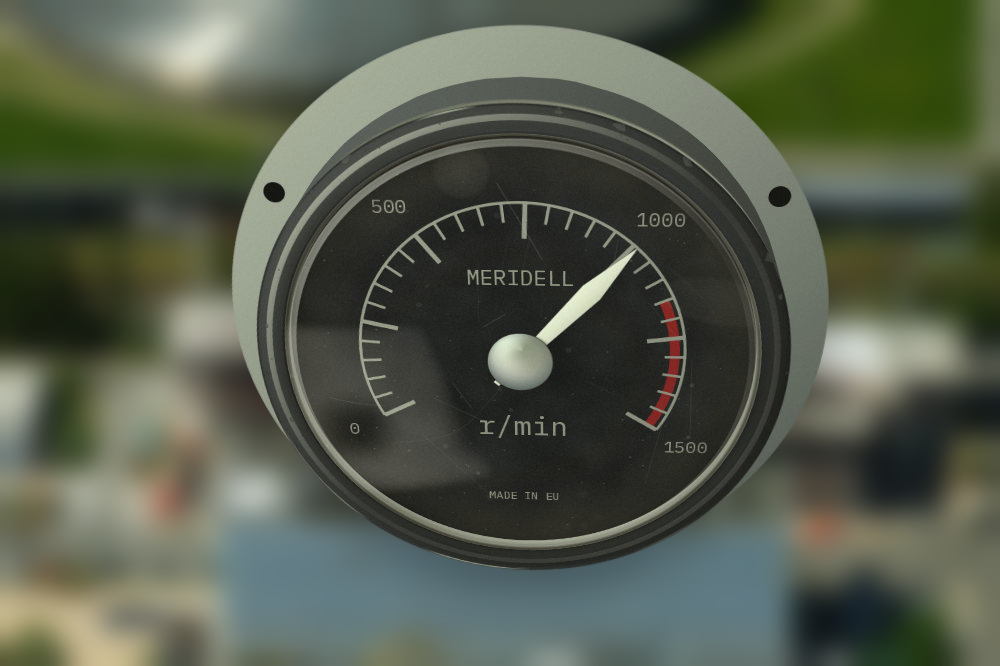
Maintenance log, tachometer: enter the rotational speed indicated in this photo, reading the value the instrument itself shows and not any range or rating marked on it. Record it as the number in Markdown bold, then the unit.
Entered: **1000** rpm
